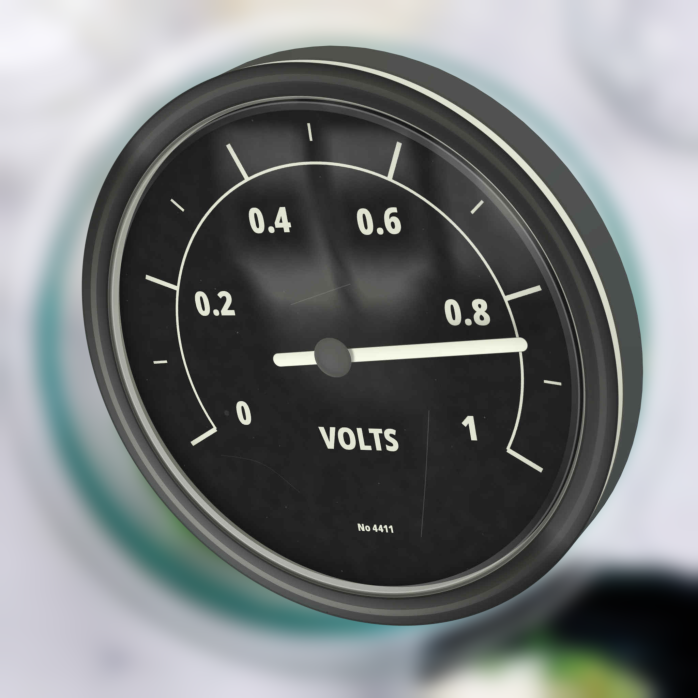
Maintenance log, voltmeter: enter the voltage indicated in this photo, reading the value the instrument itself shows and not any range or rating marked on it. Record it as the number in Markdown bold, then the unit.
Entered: **0.85** V
